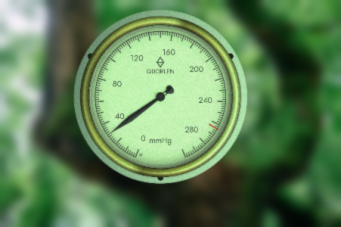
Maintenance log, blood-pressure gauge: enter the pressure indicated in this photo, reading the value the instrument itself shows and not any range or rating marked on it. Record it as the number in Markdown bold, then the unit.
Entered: **30** mmHg
